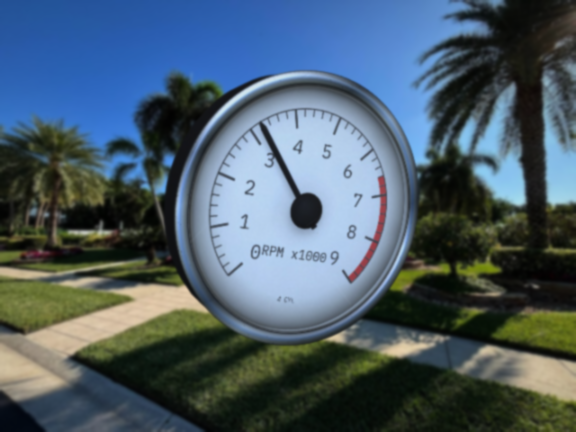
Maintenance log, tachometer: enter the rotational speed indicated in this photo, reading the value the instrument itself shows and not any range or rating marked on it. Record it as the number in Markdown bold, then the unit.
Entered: **3200** rpm
